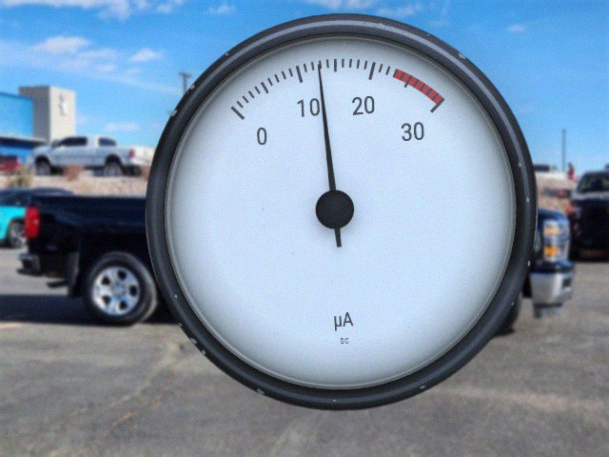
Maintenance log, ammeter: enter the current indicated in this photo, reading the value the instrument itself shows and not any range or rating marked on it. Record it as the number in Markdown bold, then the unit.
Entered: **13** µA
